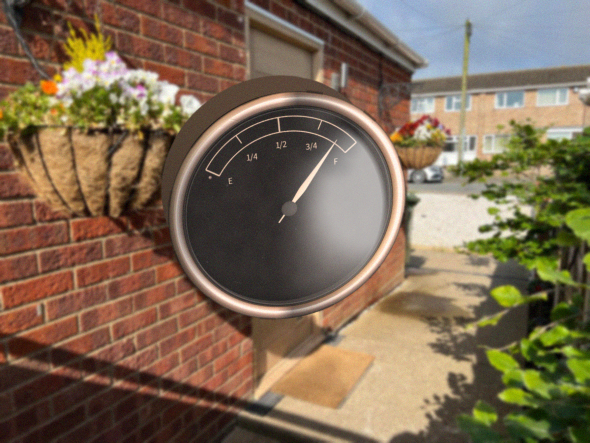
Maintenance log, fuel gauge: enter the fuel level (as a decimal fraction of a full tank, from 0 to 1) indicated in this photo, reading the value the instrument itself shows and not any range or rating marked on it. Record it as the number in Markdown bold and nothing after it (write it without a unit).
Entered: **0.875**
